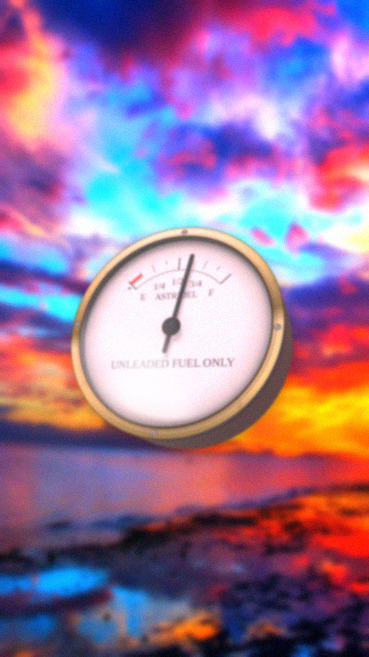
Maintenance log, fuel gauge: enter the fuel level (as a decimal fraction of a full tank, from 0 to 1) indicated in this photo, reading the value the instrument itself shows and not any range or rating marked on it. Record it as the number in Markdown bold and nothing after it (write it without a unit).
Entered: **0.625**
